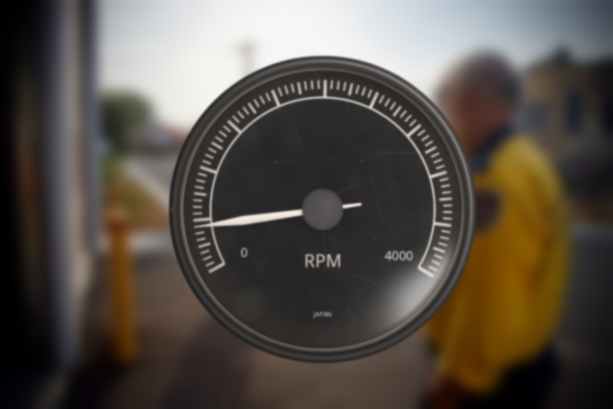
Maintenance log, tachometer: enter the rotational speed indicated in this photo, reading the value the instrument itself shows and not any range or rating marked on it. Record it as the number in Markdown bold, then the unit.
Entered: **350** rpm
